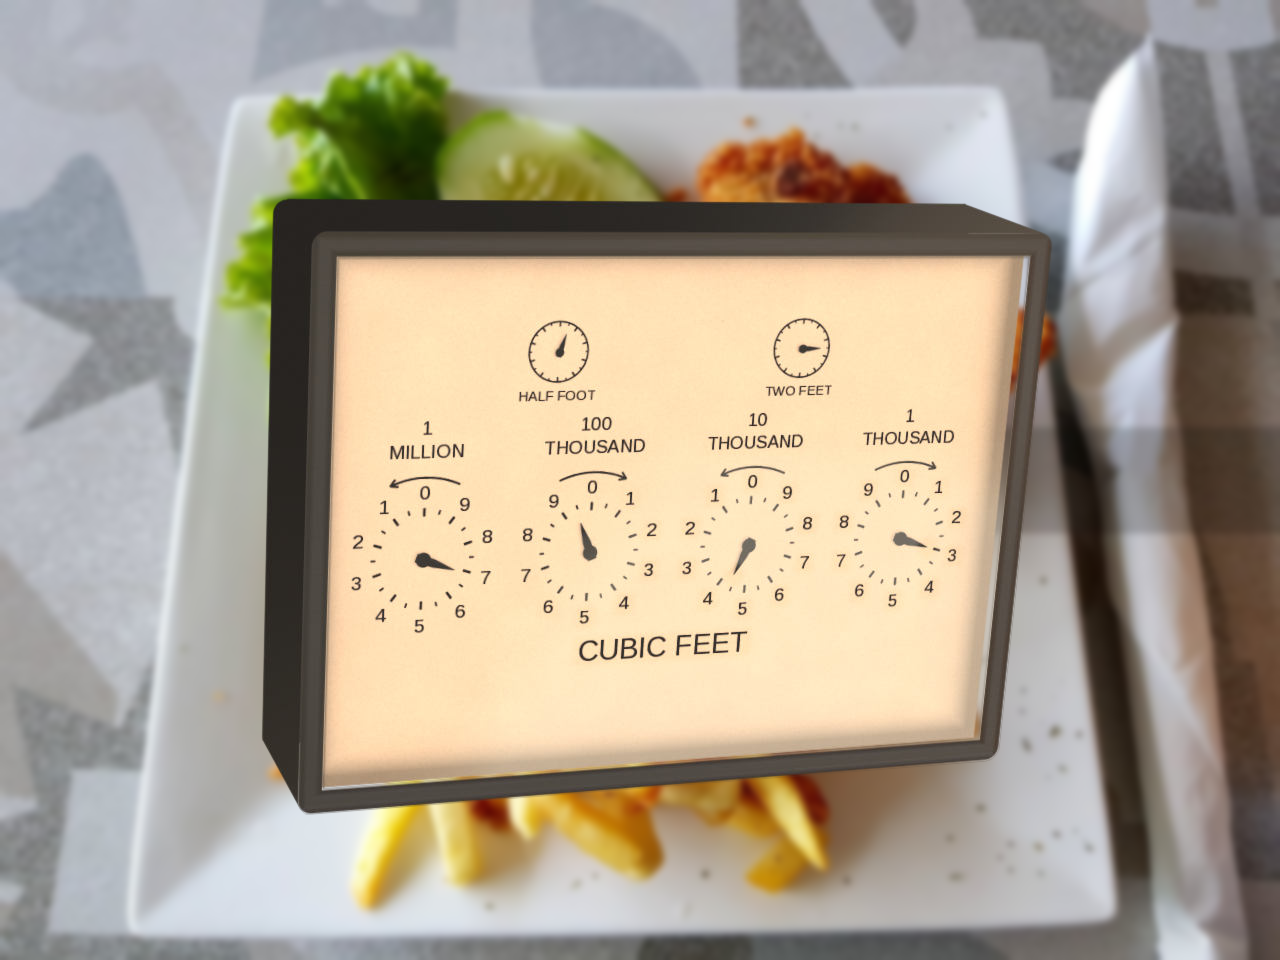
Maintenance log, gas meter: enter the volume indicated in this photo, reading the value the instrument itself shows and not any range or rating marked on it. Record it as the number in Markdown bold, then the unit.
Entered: **694300** ft³
